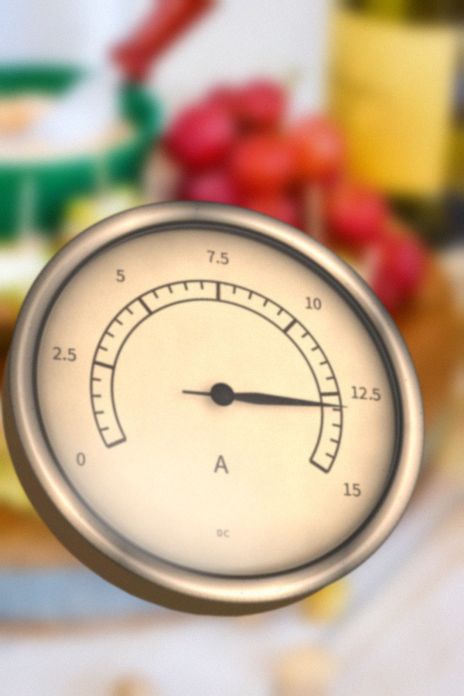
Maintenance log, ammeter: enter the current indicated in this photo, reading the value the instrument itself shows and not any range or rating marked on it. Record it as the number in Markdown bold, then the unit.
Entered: **13** A
